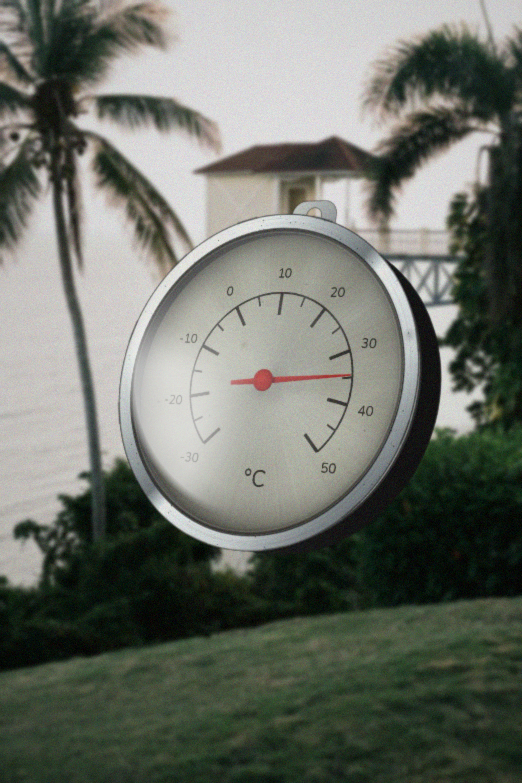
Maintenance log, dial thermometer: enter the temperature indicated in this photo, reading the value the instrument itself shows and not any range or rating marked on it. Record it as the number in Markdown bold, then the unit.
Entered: **35** °C
